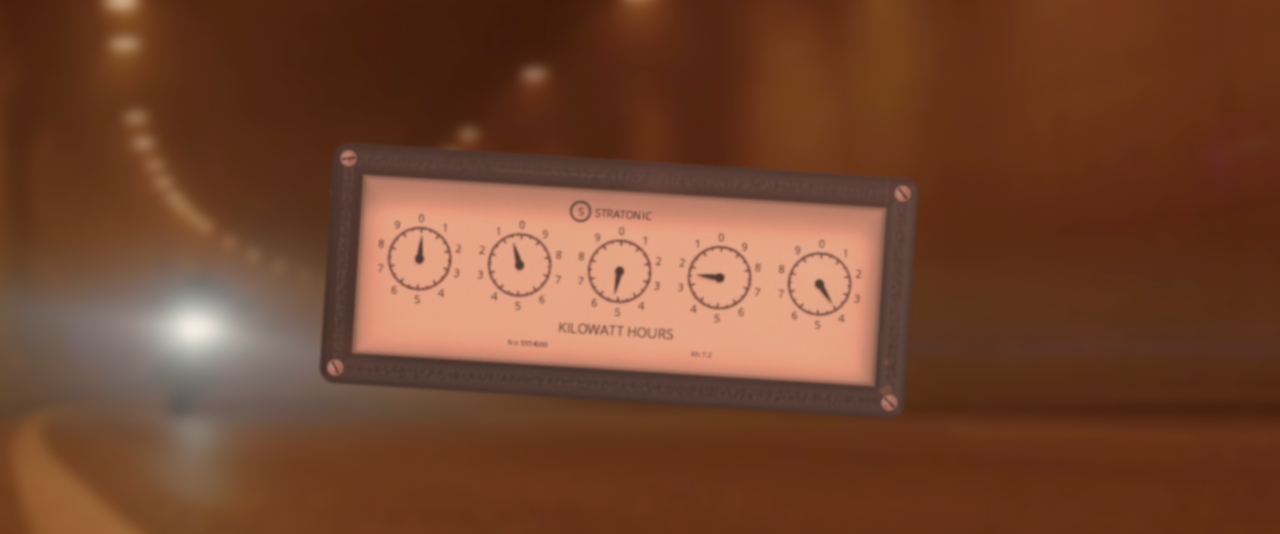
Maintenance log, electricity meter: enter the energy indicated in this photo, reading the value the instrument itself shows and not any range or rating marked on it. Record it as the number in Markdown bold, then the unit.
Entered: **524** kWh
